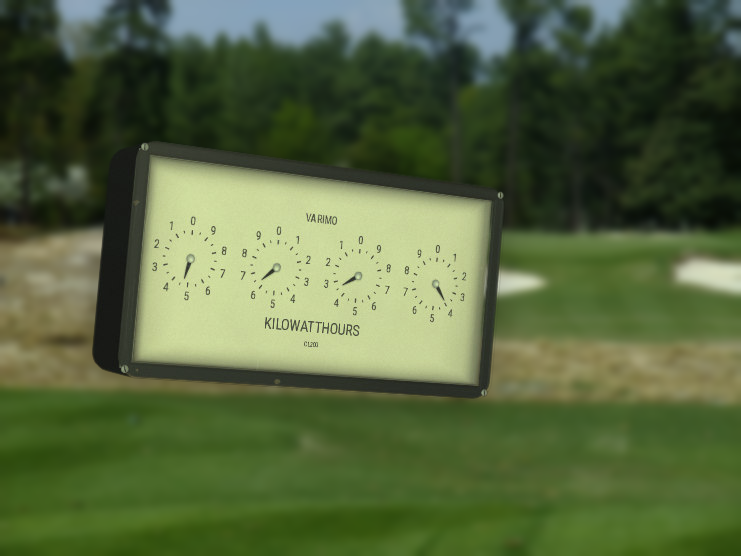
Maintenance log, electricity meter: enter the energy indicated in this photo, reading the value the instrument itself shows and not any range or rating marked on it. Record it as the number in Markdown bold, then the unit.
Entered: **4634** kWh
